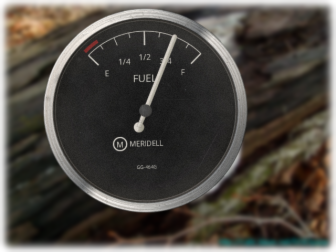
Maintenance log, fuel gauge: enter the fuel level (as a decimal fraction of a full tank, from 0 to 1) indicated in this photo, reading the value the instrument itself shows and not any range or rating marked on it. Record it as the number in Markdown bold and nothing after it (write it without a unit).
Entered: **0.75**
